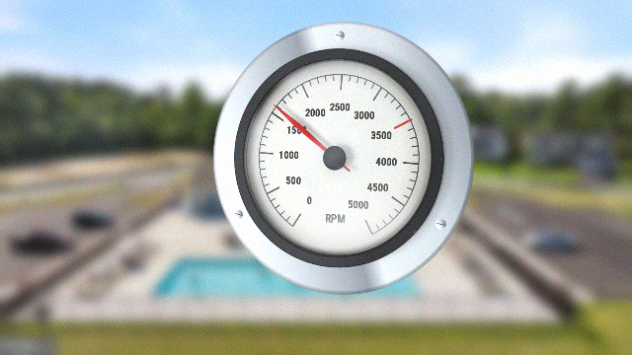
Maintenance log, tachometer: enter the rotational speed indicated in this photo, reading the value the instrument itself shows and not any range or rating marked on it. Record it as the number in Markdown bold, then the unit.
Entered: **1600** rpm
